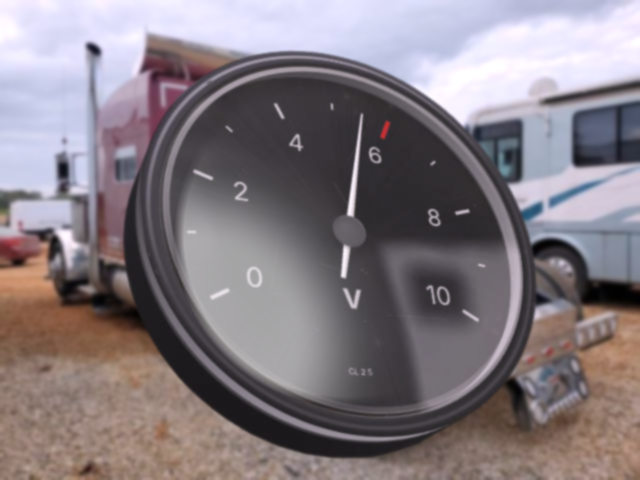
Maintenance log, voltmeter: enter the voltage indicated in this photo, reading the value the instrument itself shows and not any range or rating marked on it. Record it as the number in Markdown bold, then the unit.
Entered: **5.5** V
